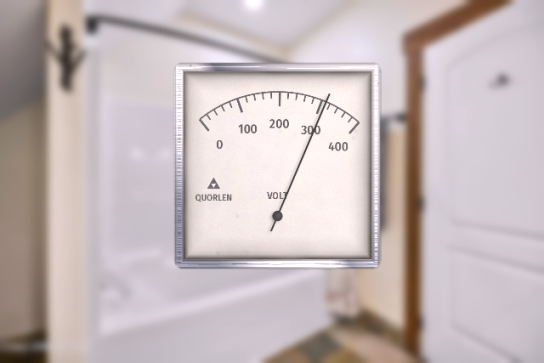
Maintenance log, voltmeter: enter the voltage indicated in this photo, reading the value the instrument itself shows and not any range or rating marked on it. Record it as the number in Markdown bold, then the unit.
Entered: **310** V
